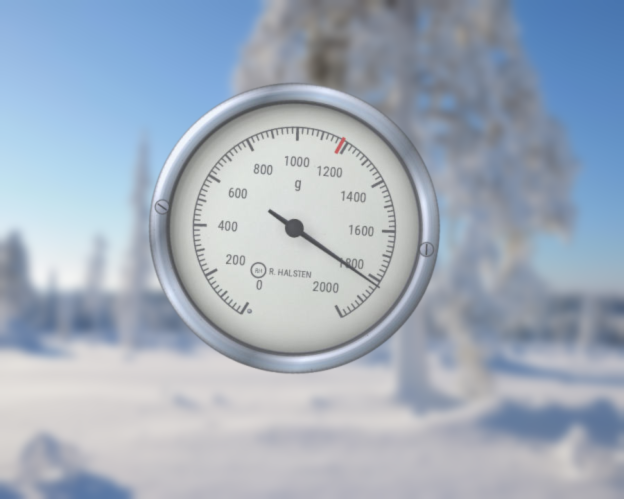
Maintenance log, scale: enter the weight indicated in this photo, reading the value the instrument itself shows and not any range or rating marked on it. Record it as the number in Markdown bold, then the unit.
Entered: **1820** g
